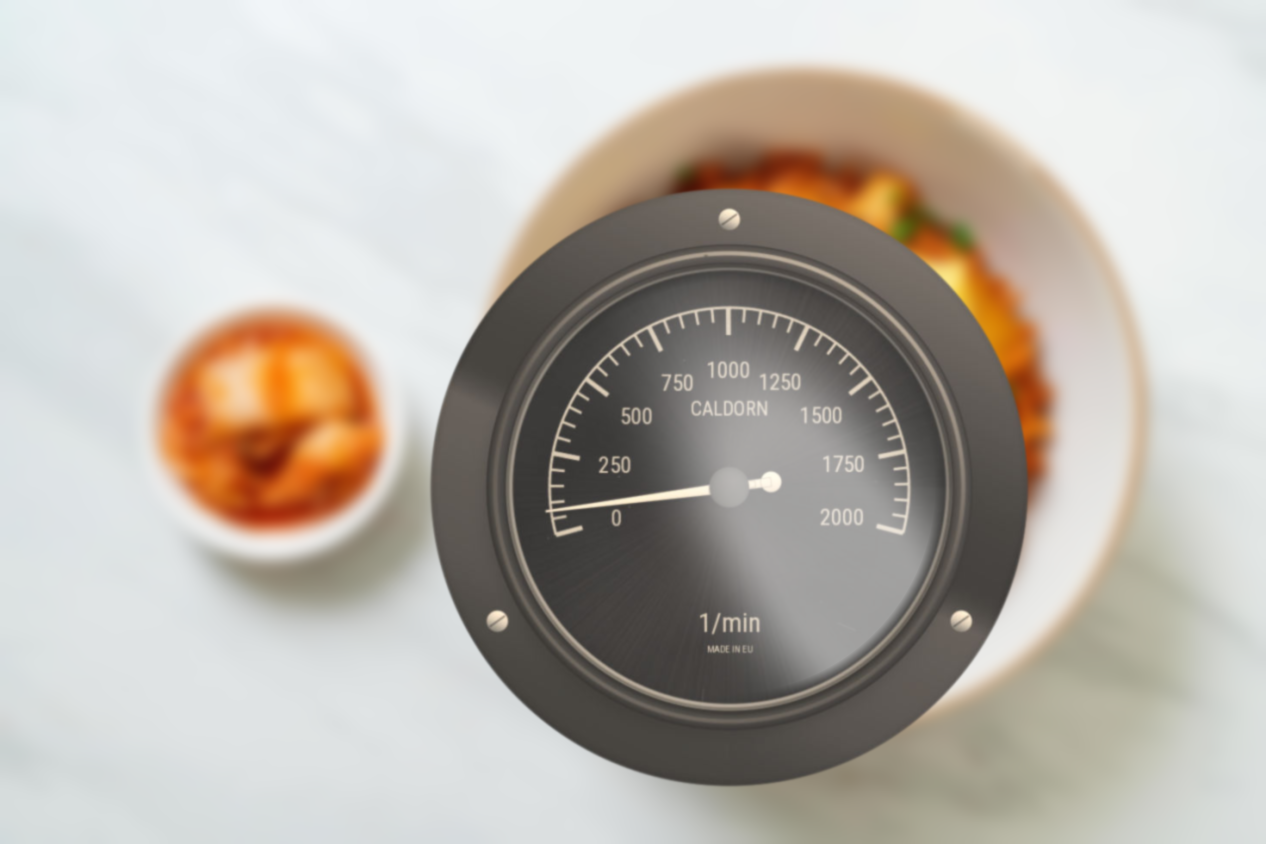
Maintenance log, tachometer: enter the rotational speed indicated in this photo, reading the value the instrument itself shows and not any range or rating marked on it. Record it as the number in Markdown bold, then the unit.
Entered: **75** rpm
